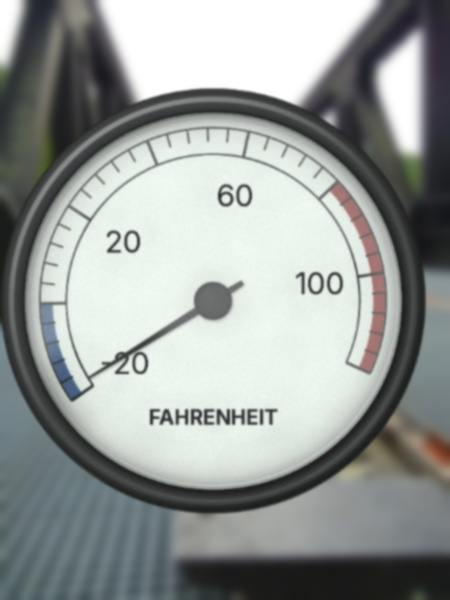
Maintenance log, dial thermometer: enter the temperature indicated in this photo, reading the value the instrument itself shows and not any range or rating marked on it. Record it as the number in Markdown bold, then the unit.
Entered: **-18** °F
